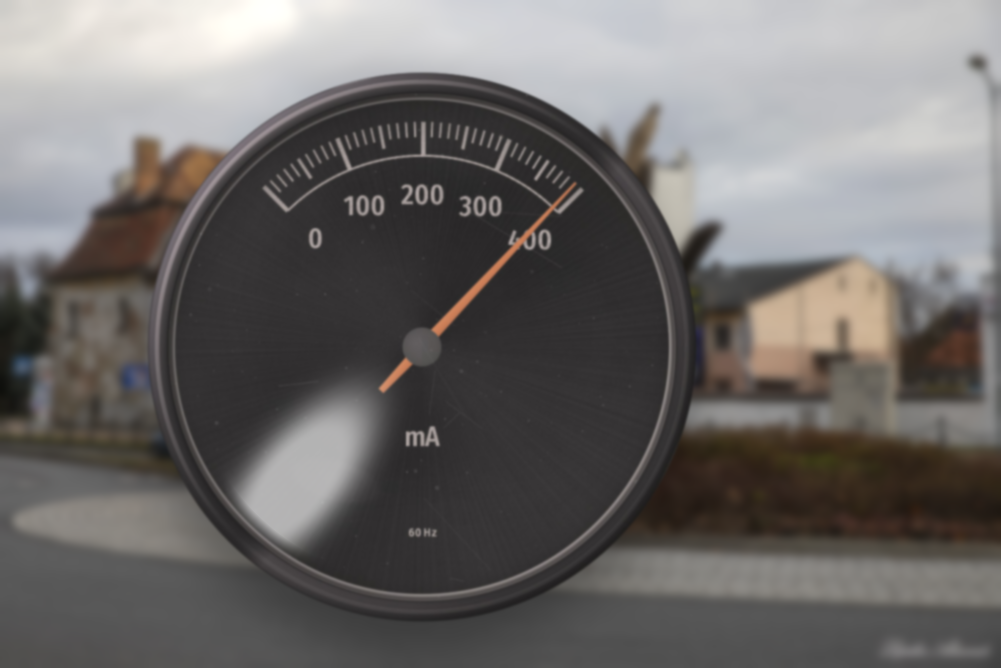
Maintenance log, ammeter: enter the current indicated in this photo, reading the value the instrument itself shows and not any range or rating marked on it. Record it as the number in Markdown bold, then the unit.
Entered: **390** mA
